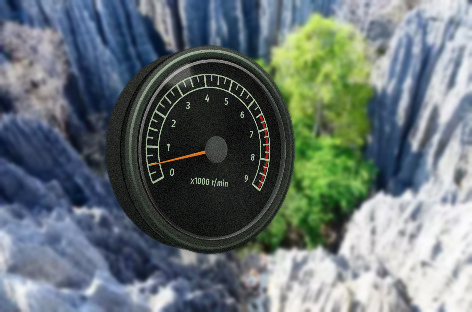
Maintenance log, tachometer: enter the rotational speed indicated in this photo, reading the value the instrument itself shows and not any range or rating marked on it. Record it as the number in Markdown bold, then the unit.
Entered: **500** rpm
